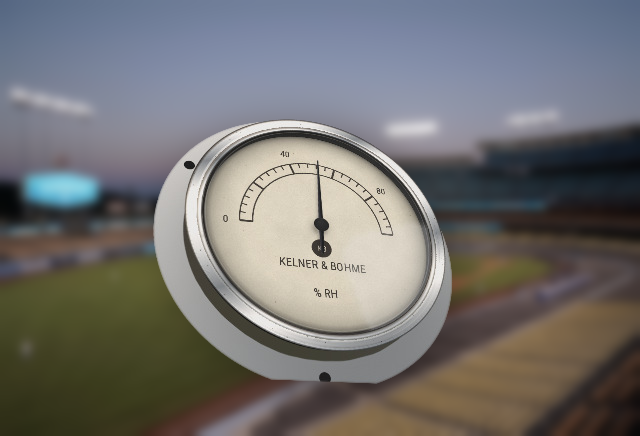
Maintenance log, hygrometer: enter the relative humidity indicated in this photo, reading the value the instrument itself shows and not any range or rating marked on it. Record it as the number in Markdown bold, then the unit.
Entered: **52** %
